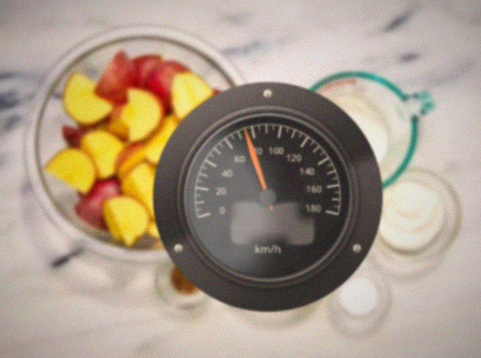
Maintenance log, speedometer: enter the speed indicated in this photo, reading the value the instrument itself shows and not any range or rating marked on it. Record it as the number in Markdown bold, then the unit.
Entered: **75** km/h
